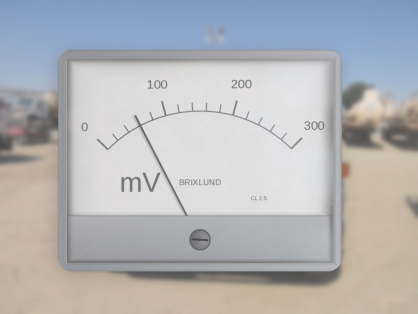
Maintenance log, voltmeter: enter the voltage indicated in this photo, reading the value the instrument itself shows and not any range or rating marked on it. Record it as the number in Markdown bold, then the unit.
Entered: **60** mV
